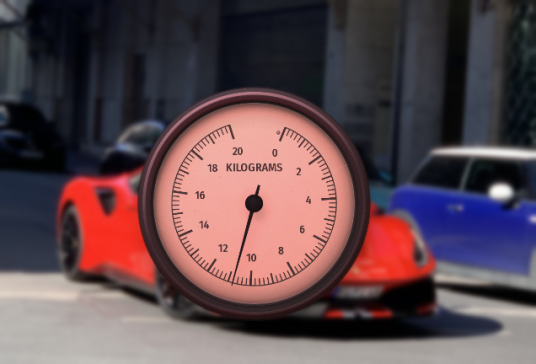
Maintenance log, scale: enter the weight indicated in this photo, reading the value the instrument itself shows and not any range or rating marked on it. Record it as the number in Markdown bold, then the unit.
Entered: **10.8** kg
